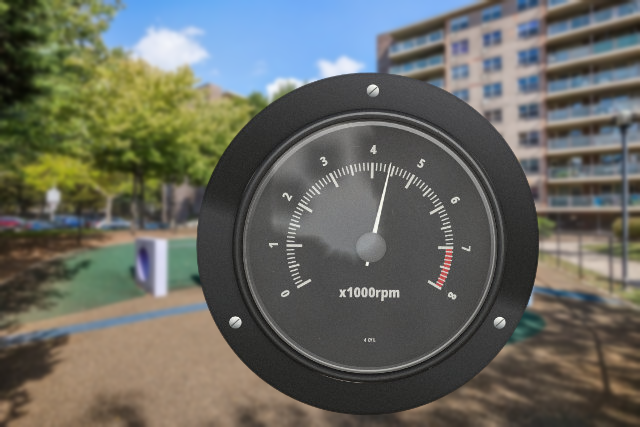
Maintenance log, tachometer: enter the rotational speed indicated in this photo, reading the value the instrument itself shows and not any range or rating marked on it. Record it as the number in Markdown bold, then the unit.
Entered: **4400** rpm
